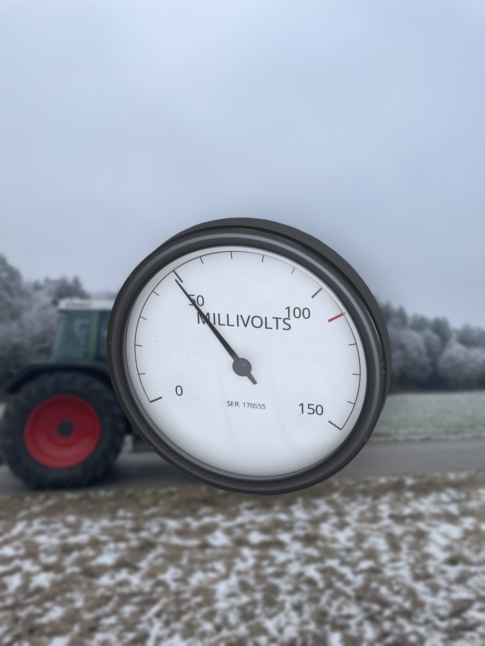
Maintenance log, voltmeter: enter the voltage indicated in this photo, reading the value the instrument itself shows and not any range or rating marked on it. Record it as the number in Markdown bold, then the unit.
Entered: **50** mV
